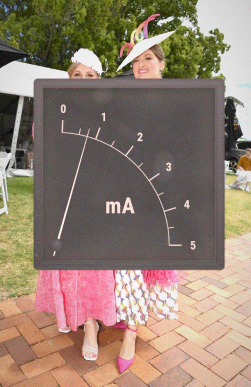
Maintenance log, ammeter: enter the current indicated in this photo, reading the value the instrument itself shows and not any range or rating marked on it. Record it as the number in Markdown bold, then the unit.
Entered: **0.75** mA
